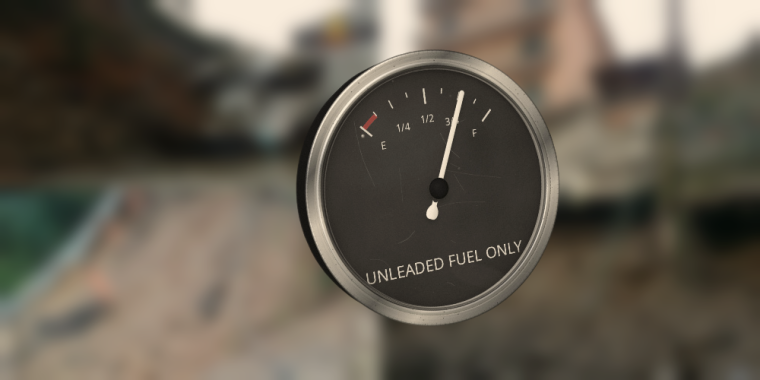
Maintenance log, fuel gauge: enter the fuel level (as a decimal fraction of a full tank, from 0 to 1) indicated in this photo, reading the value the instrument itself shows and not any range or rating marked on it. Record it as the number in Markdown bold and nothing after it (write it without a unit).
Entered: **0.75**
